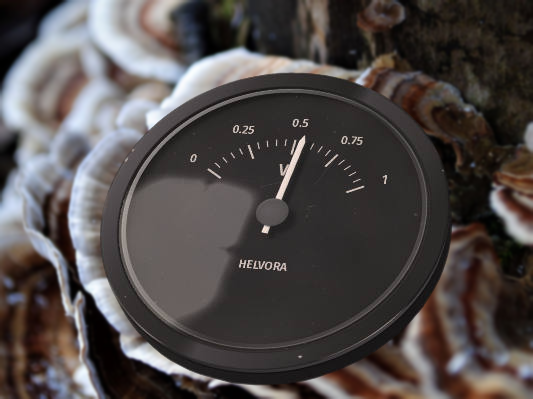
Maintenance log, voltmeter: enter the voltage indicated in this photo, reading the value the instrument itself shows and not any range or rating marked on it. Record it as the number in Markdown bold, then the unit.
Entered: **0.55** V
